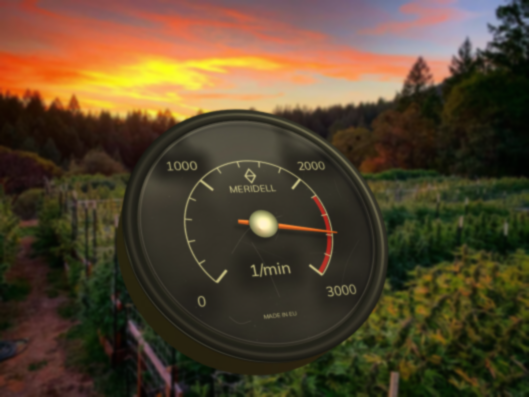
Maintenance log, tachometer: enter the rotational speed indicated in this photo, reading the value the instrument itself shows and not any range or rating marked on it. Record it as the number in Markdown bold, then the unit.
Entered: **2600** rpm
